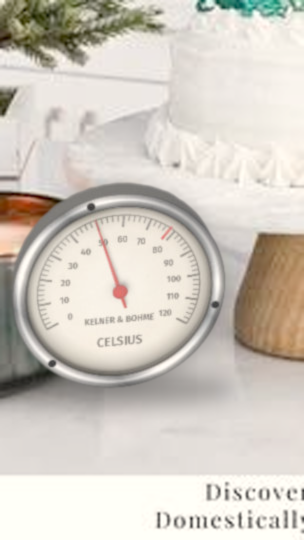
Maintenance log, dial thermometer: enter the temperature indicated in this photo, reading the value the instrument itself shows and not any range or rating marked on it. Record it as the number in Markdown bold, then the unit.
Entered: **50** °C
